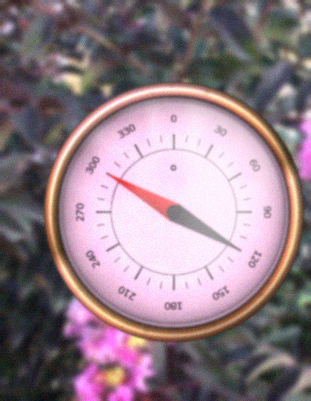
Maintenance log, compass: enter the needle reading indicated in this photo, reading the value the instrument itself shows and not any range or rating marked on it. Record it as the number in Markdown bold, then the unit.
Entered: **300** °
